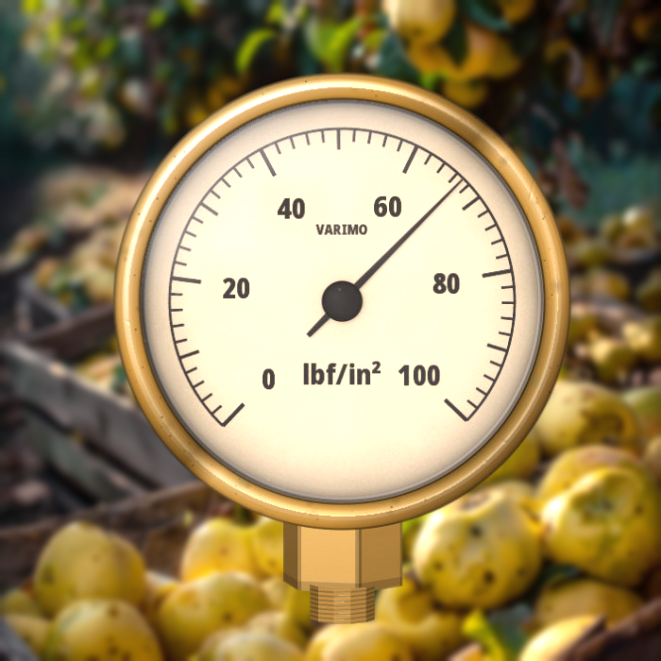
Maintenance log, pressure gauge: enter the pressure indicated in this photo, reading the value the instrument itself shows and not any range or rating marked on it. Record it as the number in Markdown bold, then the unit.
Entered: **67** psi
